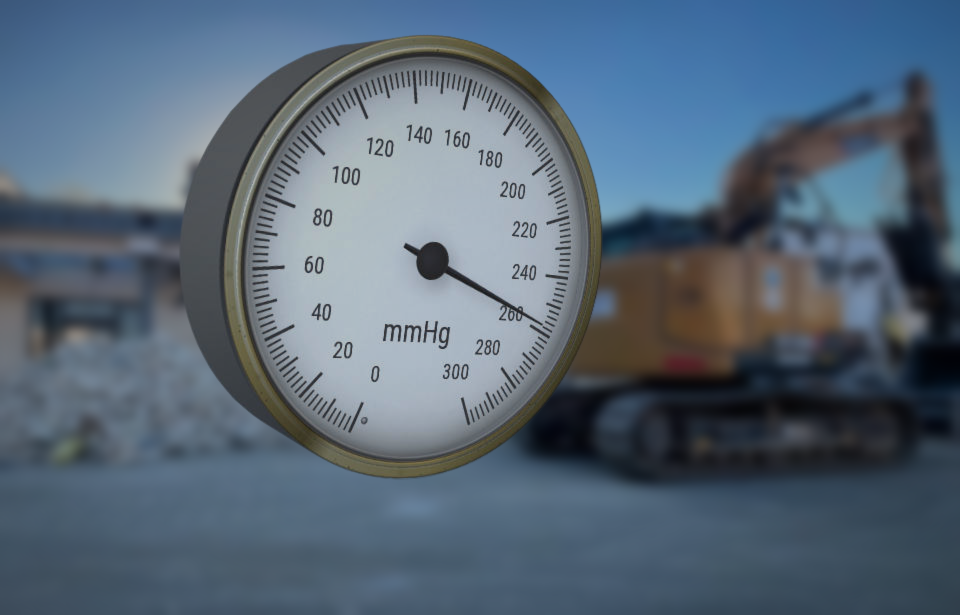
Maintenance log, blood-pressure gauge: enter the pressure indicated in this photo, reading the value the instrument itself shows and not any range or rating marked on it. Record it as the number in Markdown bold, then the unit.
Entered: **258** mmHg
